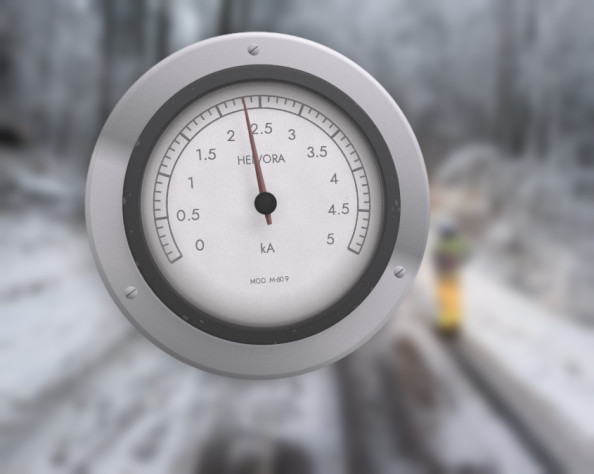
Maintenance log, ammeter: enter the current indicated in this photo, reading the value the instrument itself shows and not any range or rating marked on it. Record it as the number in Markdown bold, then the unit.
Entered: **2.3** kA
